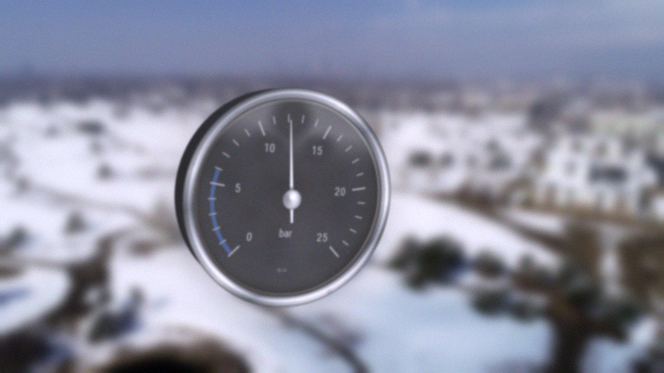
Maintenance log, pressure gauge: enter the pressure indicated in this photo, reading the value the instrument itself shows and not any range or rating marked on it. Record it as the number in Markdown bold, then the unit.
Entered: **12** bar
